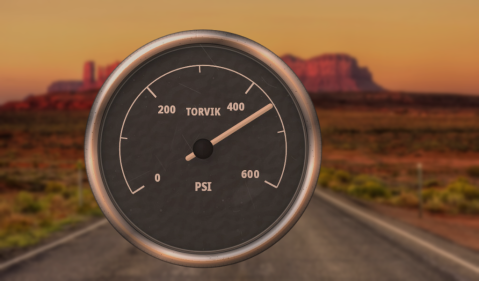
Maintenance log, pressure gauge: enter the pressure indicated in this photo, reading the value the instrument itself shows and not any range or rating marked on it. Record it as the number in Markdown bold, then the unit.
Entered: **450** psi
